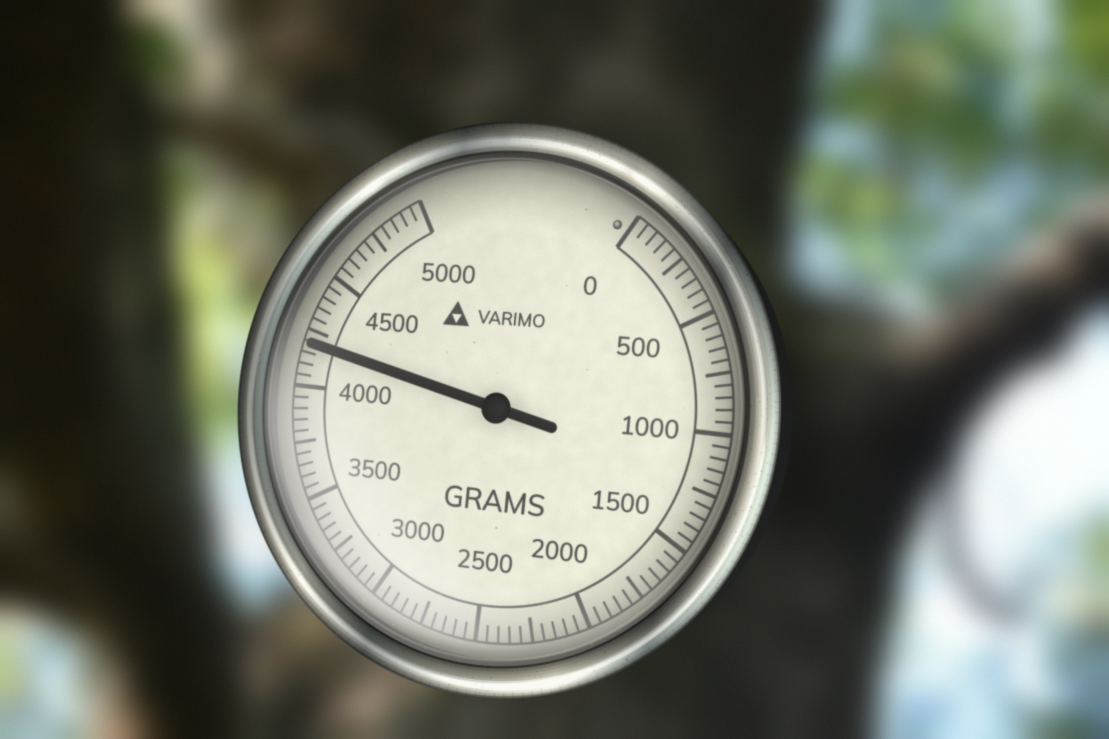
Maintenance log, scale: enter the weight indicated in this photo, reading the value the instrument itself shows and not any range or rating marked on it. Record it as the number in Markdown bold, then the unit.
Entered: **4200** g
